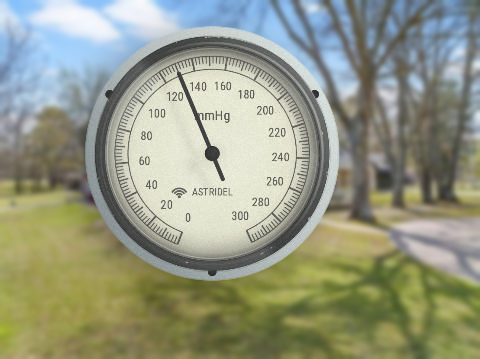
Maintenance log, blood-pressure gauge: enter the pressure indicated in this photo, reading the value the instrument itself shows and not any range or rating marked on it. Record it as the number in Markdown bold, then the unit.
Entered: **130** mmHg
